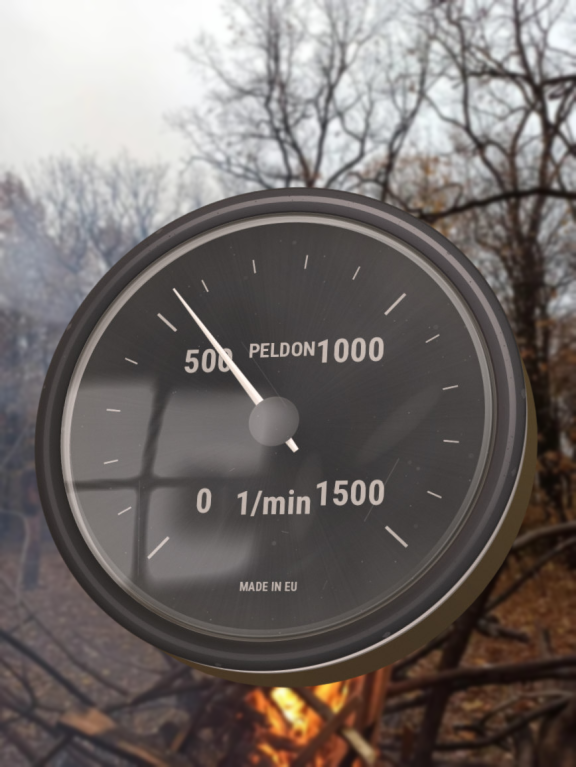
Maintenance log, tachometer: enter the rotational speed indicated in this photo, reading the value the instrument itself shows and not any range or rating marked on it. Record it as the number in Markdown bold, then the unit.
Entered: **550** rpm
